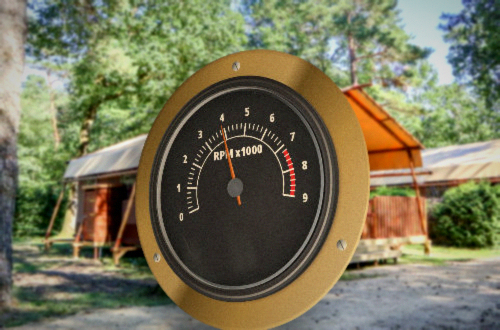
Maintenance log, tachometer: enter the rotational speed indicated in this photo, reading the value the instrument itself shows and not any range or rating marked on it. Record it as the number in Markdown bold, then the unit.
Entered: **4000** rpm
